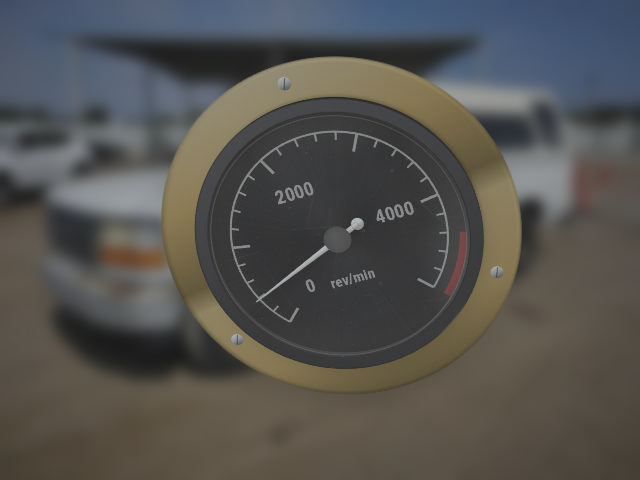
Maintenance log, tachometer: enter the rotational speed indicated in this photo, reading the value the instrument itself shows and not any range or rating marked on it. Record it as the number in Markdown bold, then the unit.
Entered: **400** rpm
